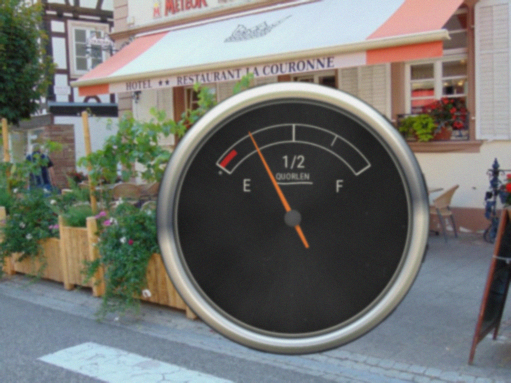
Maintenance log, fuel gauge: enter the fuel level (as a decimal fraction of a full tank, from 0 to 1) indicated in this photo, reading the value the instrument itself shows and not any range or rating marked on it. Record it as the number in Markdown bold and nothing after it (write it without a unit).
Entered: **0.25**
